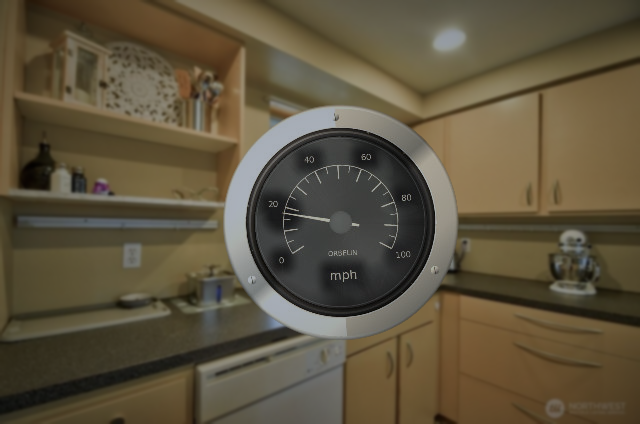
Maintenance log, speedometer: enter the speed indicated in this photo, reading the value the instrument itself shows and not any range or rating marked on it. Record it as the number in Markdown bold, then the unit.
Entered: **17.5** mph
